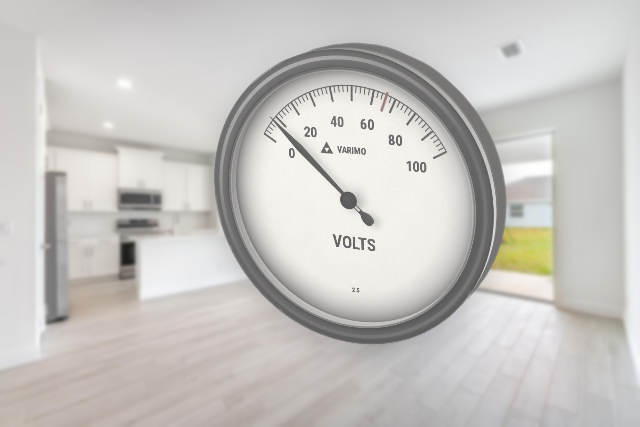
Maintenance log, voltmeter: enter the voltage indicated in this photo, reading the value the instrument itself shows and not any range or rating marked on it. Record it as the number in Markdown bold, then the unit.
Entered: **10** V
